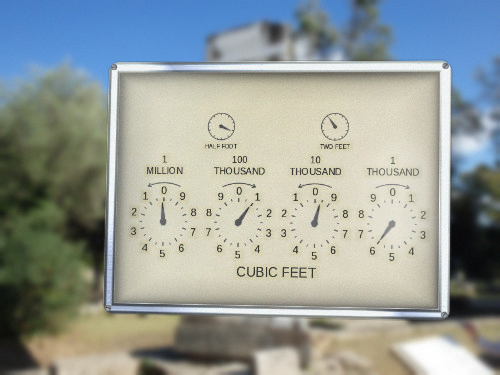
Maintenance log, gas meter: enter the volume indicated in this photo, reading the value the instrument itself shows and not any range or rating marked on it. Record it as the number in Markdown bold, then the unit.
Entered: **9600** ft³
